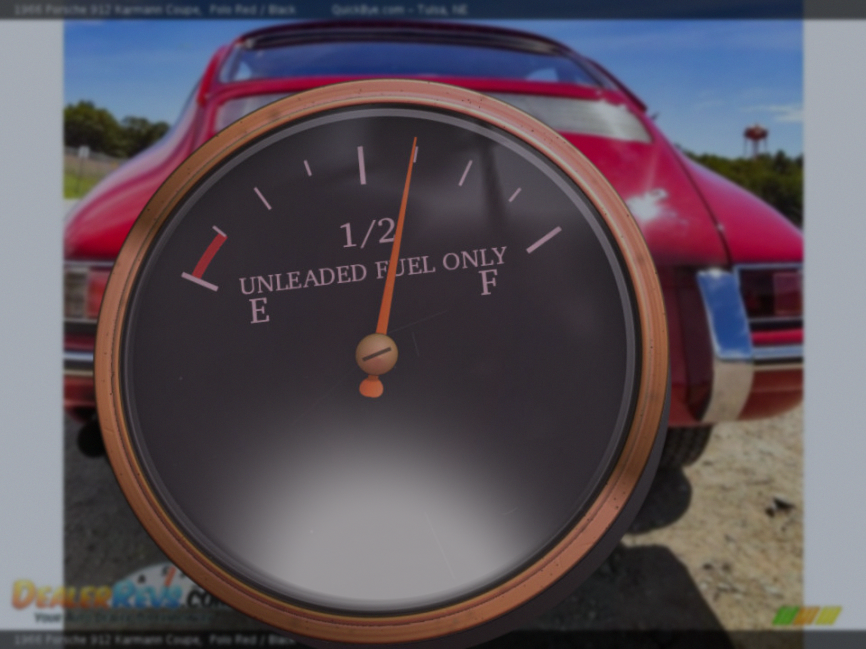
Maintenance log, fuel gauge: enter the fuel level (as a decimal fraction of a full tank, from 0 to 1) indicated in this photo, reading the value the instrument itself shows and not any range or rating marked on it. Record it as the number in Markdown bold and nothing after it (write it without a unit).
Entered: **0.625**
